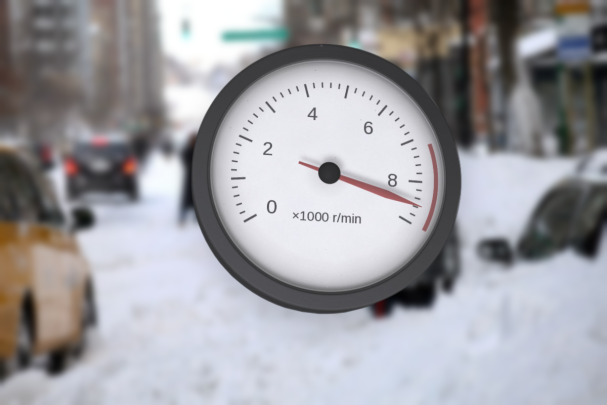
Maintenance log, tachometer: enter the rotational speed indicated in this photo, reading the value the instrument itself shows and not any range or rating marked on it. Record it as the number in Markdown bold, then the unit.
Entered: **8600** rpm
